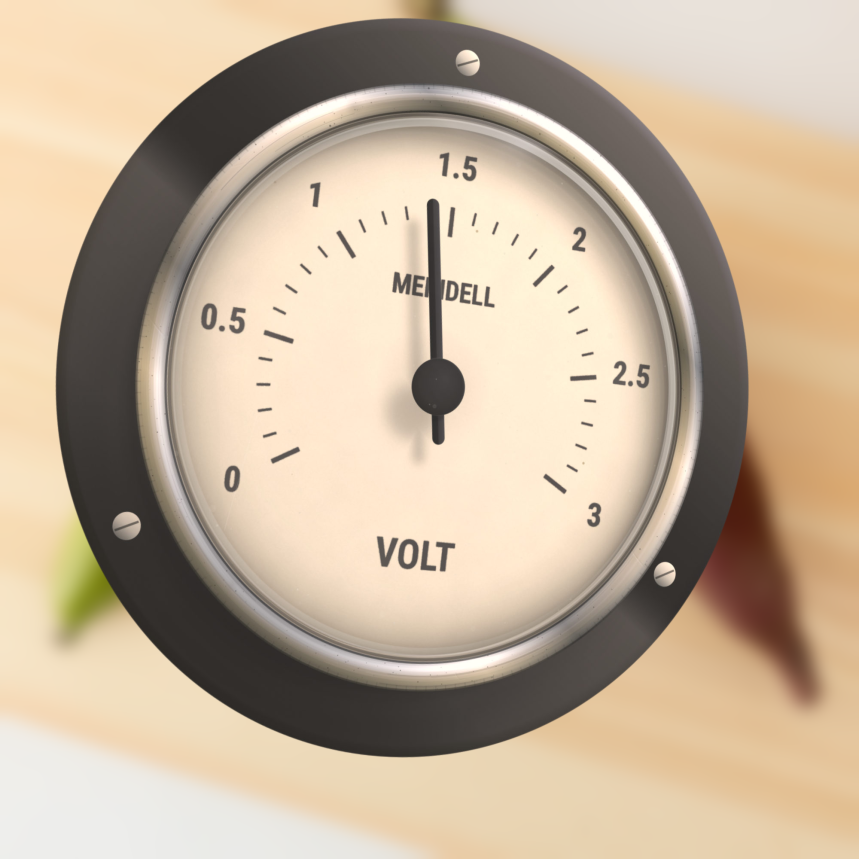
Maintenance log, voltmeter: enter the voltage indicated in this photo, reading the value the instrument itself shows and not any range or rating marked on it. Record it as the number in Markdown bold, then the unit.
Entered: **1.4** V
